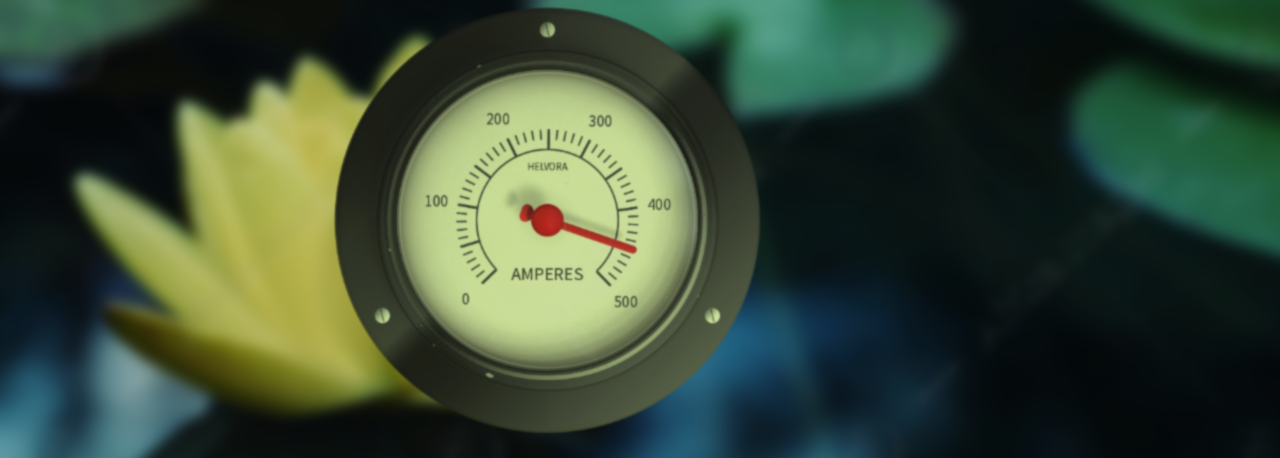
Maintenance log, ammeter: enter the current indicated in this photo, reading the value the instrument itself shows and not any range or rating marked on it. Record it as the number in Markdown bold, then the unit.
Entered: **450** A
